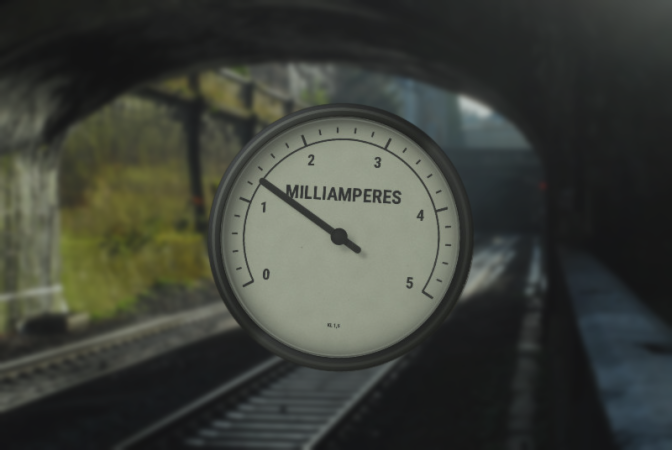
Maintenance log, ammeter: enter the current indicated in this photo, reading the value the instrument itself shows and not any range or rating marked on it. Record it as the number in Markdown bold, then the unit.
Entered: **1.3** mA
